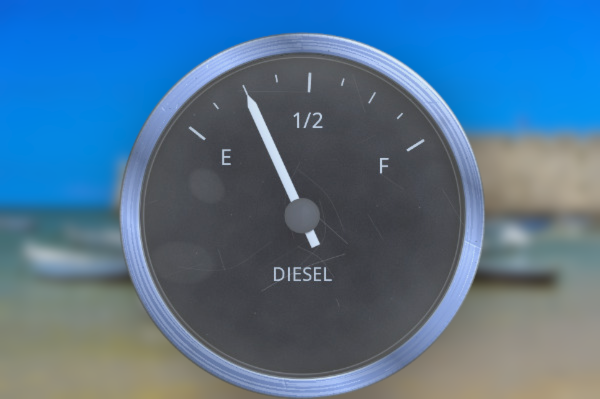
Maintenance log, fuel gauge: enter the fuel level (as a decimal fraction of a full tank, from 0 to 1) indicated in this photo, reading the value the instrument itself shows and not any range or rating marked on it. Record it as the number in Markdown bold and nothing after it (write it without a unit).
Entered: **0.25**
